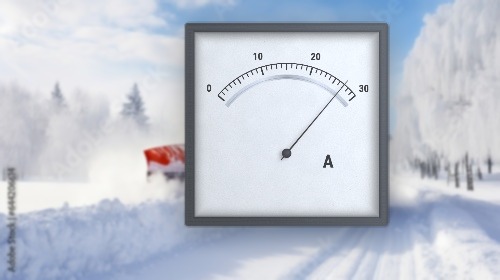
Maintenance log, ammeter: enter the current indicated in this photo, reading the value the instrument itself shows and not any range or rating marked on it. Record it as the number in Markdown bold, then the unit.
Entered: **27** A
